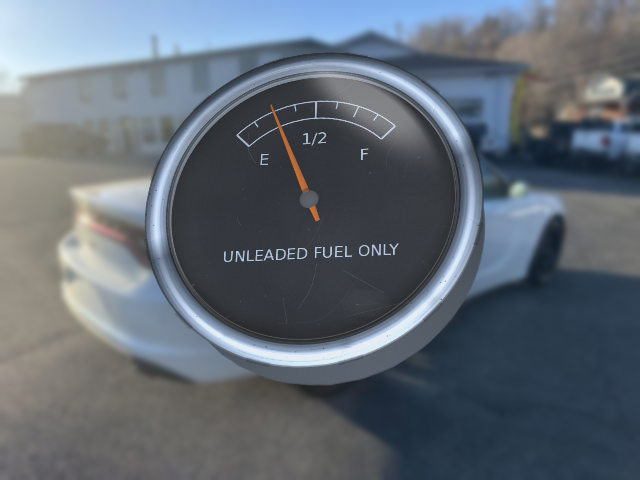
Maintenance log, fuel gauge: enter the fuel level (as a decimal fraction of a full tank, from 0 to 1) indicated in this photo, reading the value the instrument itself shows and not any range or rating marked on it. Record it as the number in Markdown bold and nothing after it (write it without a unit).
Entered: **0.25**
